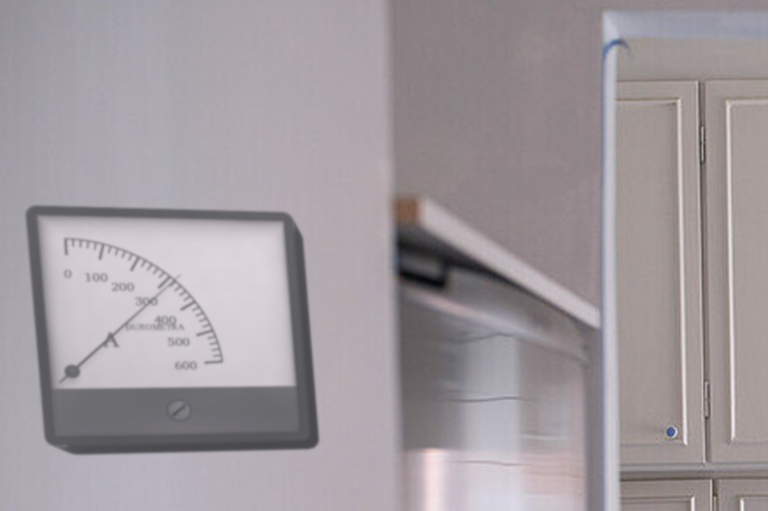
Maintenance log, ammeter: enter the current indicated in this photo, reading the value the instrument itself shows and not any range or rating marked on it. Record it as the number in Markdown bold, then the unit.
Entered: **320** A
